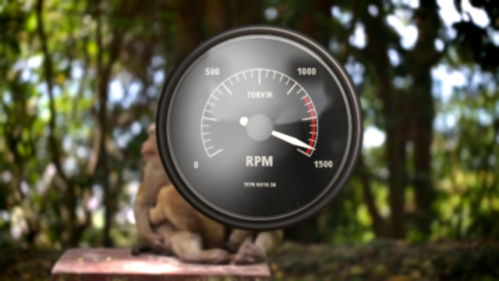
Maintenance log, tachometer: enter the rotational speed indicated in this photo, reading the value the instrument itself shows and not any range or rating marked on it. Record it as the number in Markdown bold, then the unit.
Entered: **1450** rpm
